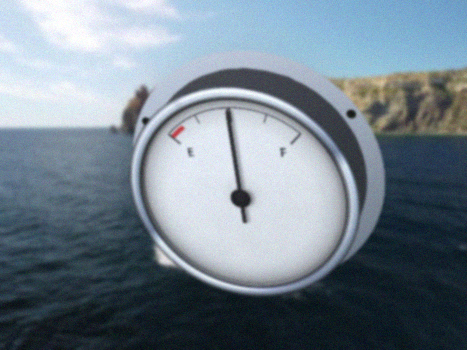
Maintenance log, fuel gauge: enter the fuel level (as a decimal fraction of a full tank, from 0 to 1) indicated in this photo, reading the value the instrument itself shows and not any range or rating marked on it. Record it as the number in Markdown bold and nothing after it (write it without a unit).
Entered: **0.5**
